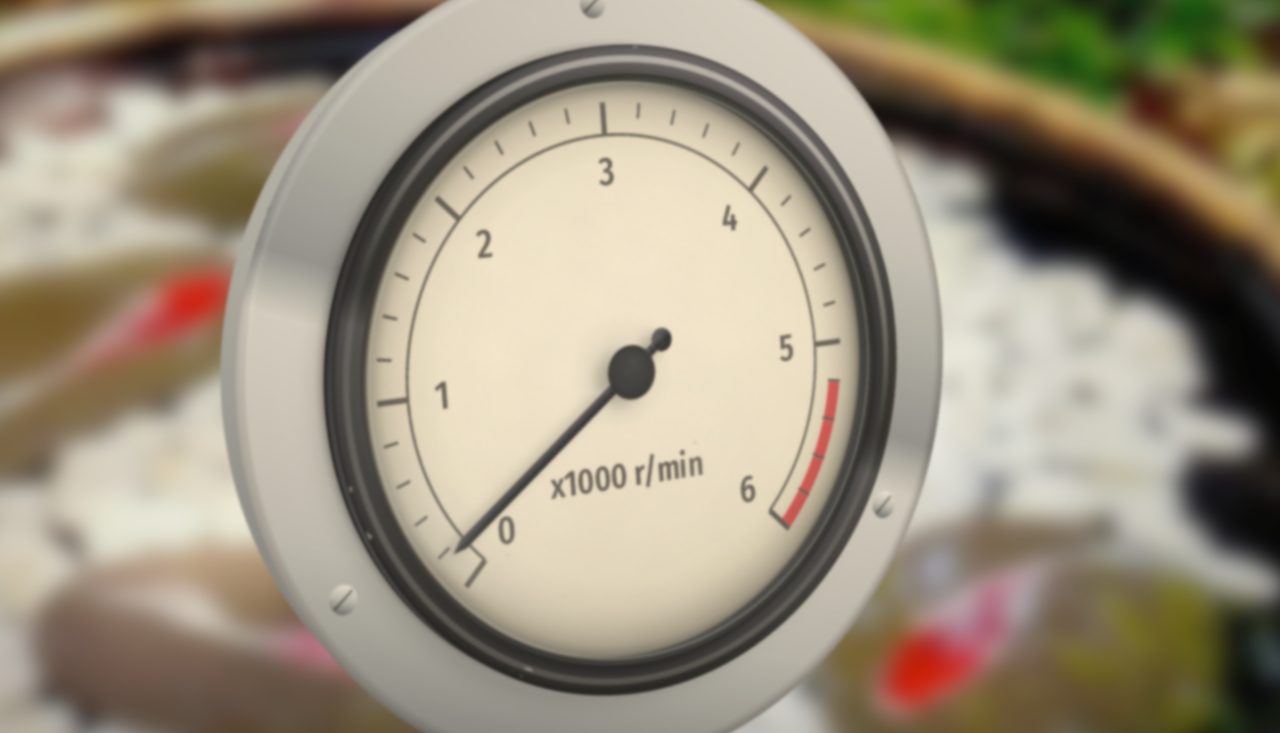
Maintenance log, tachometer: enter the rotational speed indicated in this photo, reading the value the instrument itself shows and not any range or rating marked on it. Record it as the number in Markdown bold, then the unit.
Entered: **200** rpm
